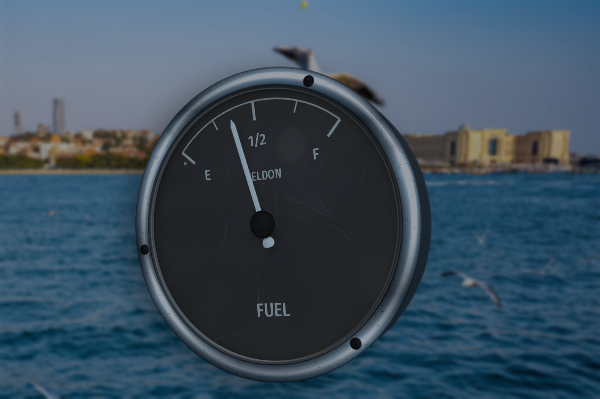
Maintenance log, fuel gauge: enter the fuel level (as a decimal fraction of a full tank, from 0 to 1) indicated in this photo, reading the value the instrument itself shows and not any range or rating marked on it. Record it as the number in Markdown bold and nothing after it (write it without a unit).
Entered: **0.375**
